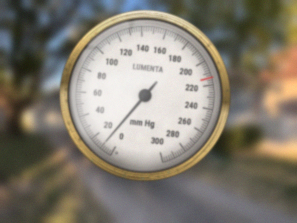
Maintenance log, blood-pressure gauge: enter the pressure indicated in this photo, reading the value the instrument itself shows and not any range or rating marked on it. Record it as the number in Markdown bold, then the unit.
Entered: **10** mmHg
